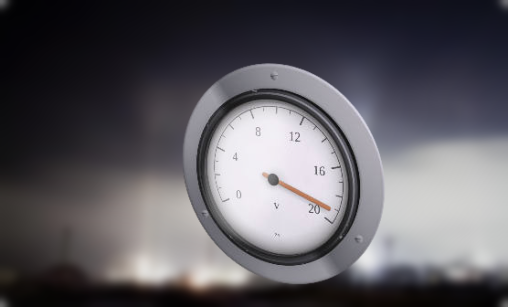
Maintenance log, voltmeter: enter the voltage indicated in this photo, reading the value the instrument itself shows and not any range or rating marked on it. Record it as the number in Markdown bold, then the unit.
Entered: **19** V
